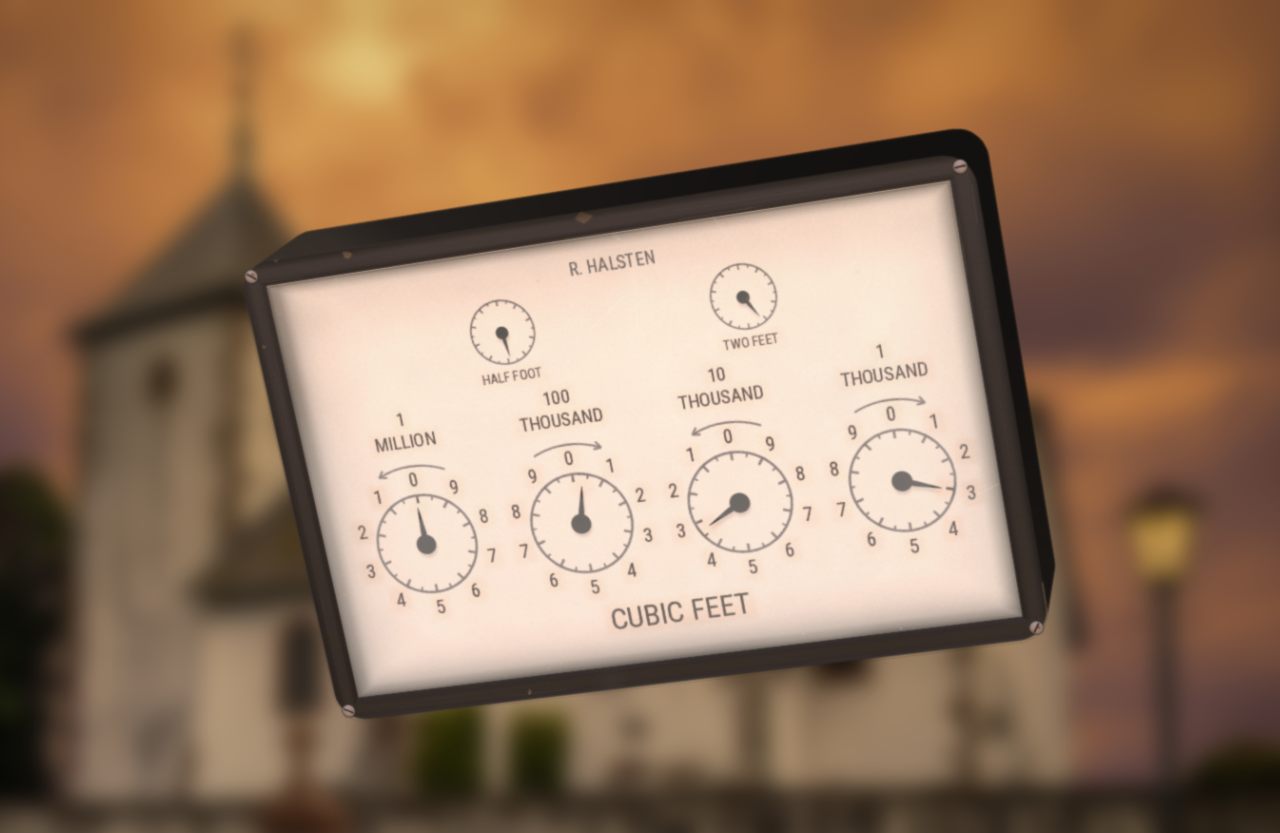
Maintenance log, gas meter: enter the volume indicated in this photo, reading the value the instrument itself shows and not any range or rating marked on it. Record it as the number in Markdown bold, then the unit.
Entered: **3300** ft³
